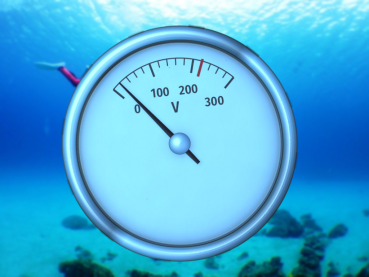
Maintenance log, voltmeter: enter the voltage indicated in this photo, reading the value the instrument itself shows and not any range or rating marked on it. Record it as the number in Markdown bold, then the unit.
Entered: **20** V
